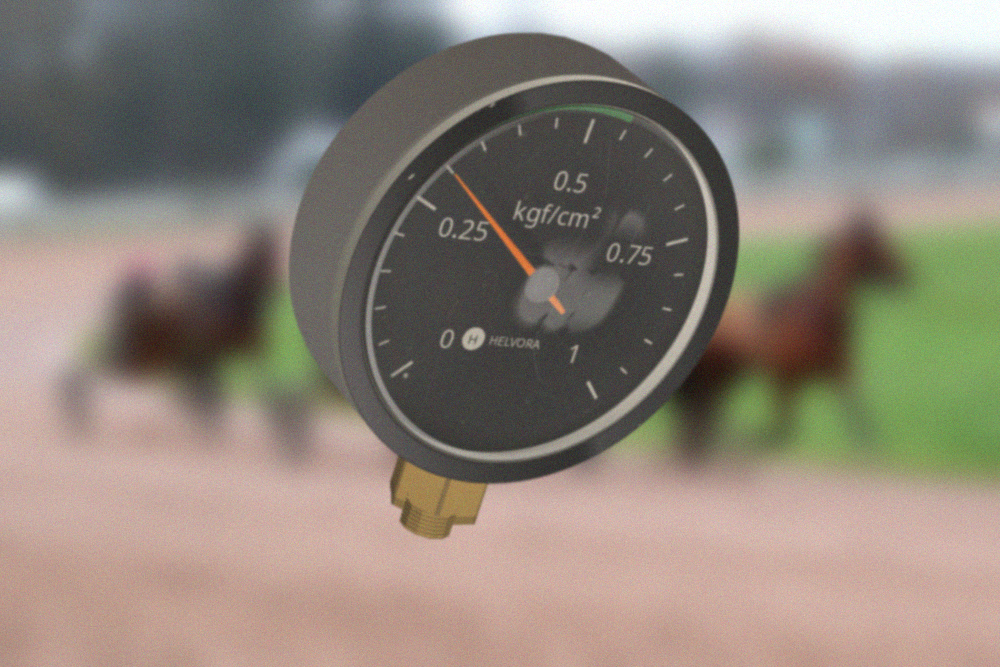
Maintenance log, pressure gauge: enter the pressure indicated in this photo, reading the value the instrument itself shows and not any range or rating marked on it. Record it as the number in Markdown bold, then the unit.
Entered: **0.3** kg/cm²
